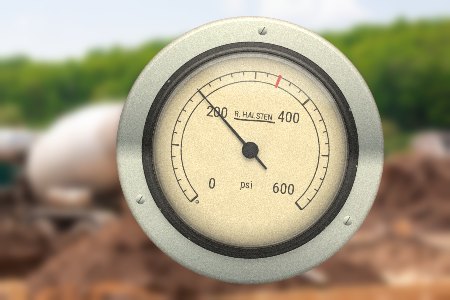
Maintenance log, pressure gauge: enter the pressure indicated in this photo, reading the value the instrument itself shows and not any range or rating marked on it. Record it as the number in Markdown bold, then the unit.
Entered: **200** psi
